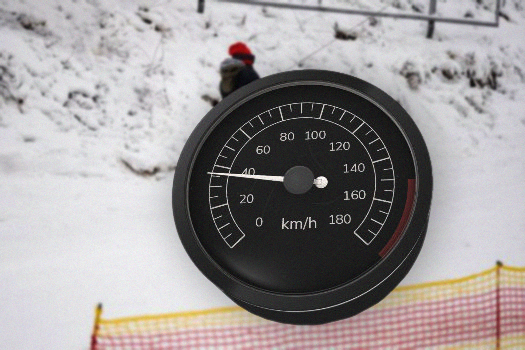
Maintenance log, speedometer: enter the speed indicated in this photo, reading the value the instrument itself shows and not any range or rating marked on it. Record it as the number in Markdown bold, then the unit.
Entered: **35** km/h
